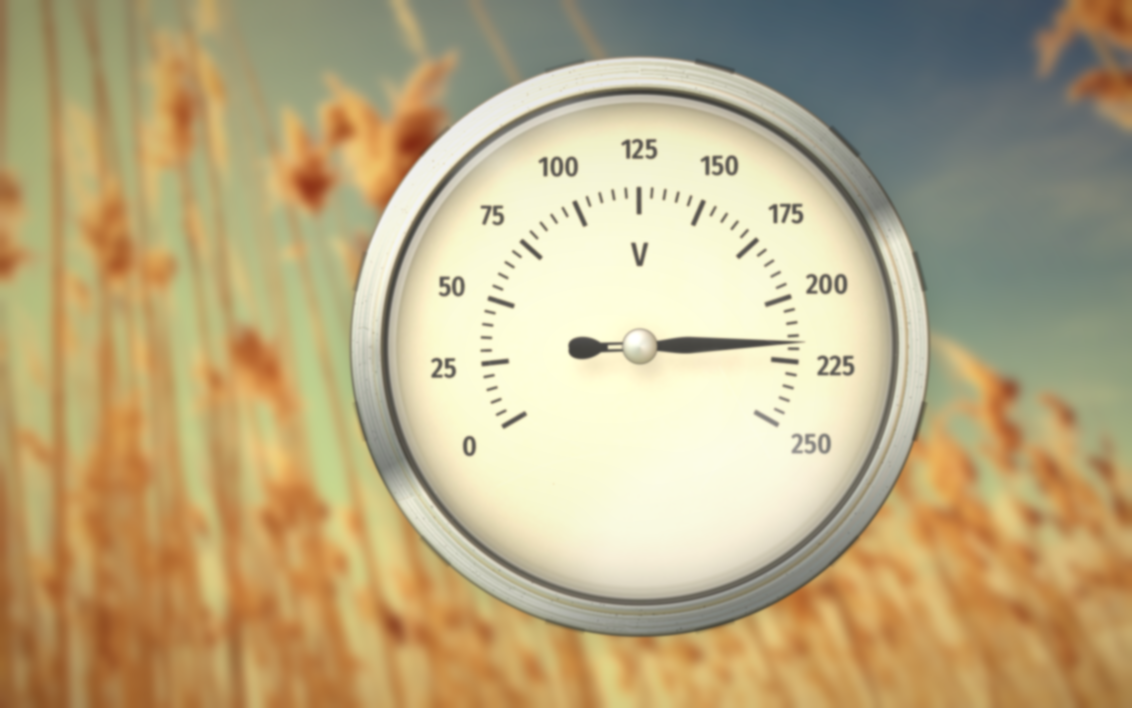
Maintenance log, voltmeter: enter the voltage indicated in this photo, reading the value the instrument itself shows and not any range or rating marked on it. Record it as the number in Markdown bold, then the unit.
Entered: **217.5** V
